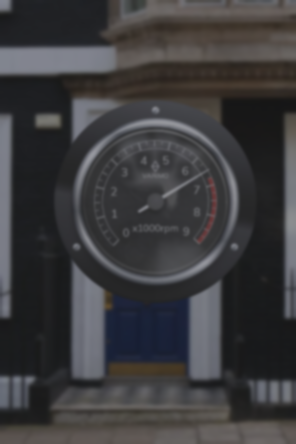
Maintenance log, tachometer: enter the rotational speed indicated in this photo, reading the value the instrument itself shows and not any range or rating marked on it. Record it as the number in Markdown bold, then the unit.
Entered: **6500** rpm
